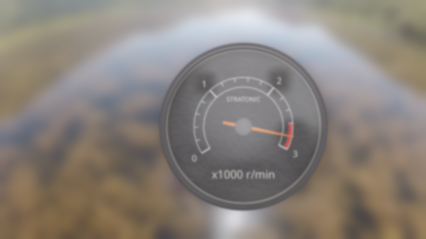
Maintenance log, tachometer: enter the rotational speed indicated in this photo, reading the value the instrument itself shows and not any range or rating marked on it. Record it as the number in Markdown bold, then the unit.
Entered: **2800** rpm
